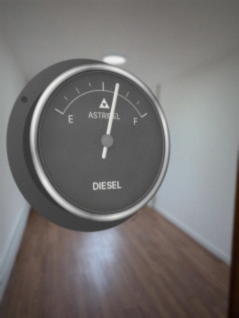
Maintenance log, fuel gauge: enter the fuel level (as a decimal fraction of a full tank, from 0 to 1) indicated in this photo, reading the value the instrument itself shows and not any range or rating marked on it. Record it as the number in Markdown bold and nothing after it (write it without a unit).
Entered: **0.625**
